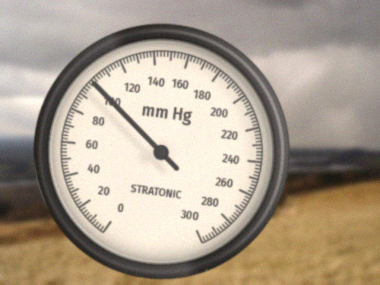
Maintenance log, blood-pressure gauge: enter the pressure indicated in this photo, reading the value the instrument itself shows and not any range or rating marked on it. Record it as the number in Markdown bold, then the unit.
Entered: **100** mmHg
